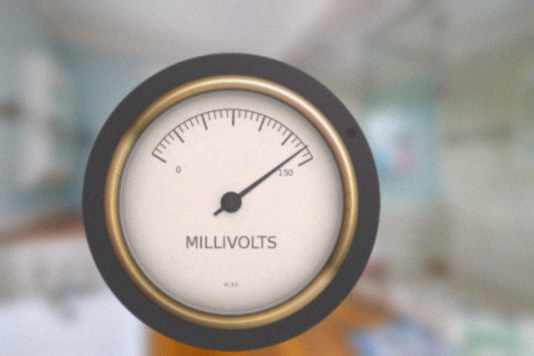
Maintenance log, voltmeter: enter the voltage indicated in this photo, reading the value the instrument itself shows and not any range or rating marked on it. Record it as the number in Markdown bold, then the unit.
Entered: **140** mV
